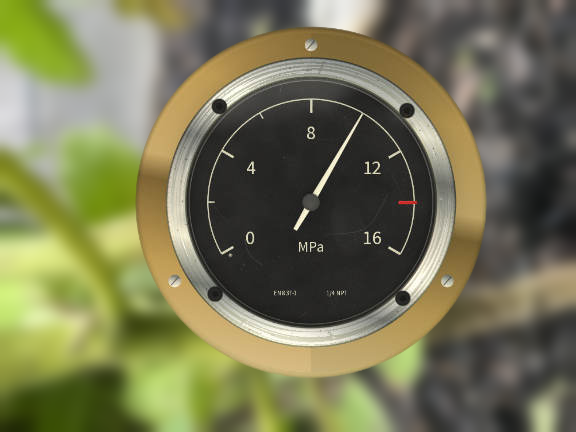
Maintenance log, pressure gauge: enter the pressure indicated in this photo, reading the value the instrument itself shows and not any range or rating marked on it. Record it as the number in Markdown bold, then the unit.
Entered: **10** MPa
